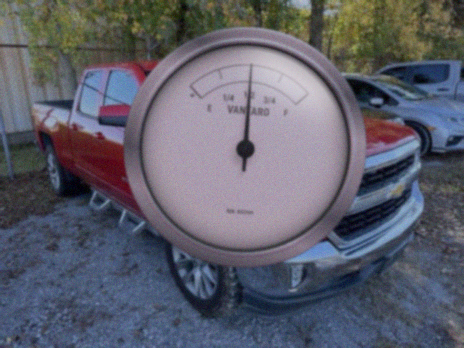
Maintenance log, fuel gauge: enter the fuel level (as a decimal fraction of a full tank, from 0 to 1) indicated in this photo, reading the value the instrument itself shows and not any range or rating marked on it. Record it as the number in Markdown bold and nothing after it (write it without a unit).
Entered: **0.5**
